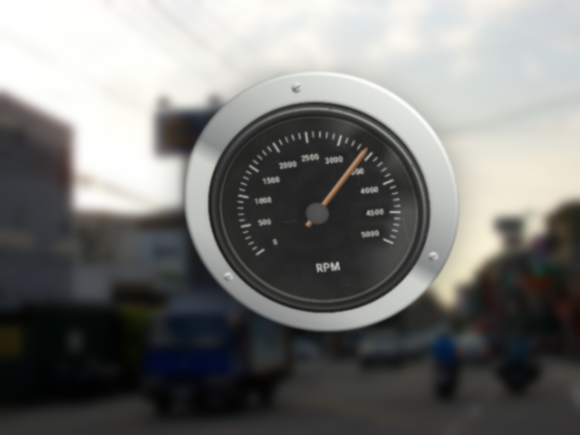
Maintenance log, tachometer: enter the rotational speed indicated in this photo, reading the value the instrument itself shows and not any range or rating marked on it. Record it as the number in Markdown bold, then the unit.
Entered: **3400** rpm
